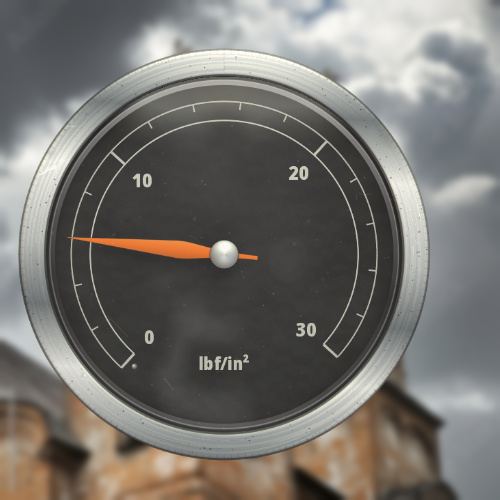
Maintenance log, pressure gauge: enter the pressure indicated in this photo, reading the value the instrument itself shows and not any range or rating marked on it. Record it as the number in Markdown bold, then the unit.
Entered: **6** psi
